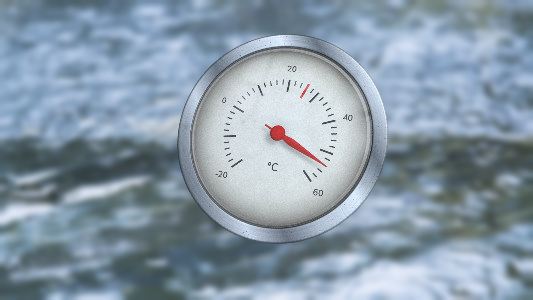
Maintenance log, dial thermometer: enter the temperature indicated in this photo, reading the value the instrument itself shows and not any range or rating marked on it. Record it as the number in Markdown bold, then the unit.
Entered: **54** °C
